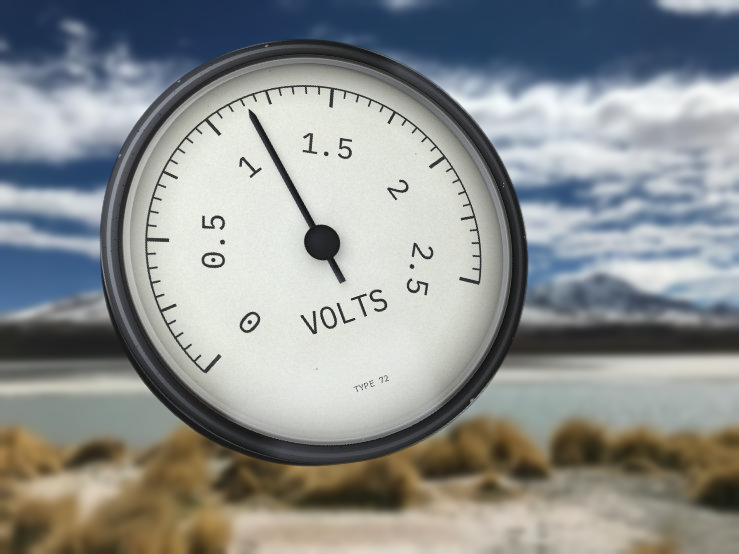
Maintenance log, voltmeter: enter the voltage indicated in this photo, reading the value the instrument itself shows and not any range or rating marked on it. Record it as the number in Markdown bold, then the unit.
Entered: **1.15** V
